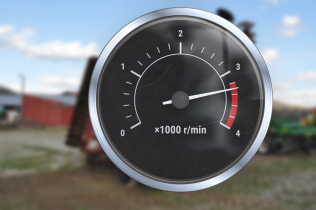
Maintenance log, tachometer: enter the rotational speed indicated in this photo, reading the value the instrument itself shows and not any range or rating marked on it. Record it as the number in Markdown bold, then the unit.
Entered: **3300** rpm
